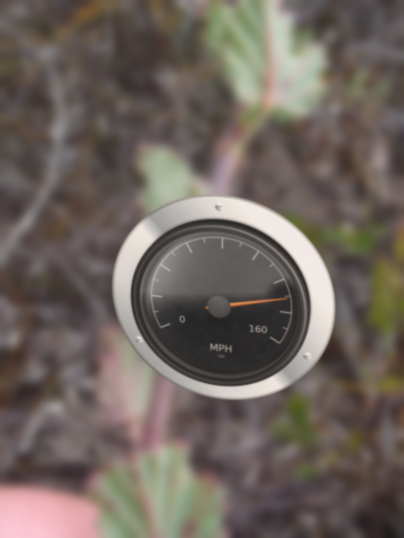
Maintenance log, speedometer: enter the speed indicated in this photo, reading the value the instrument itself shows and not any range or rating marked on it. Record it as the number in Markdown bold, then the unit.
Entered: **130** mph
